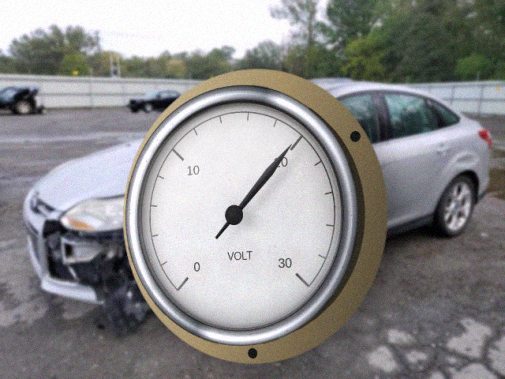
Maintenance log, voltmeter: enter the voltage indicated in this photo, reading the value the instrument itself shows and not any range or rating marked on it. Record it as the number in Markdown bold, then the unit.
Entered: **20** V
